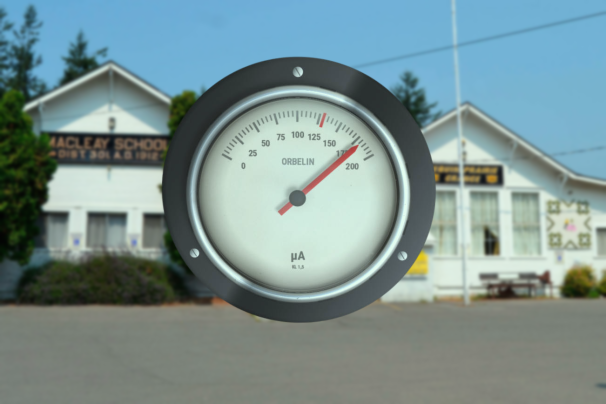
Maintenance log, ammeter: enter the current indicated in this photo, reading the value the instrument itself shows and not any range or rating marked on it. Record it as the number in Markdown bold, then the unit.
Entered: **180** µA
